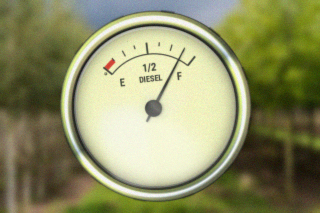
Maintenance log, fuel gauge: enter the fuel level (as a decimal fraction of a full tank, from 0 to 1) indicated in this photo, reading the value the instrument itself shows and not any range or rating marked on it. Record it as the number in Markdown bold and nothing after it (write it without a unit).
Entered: **0.875**
